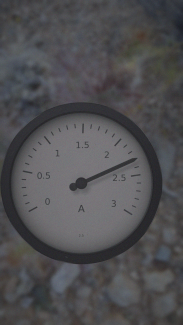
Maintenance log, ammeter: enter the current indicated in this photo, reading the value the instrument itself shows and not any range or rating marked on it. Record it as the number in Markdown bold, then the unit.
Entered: **2.3** A
